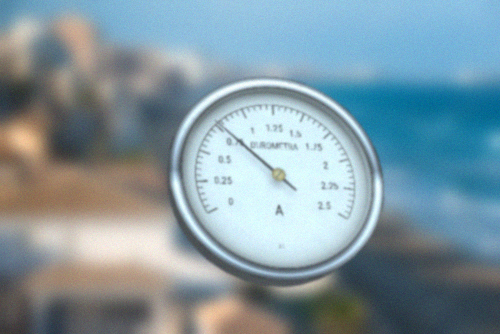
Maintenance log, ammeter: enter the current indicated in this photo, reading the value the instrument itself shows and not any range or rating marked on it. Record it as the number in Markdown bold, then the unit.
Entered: **0.75** A
